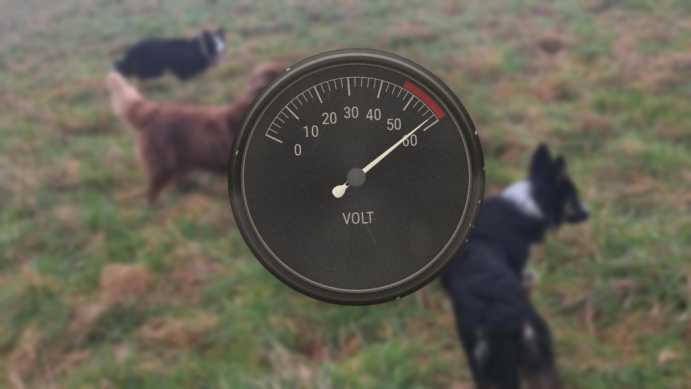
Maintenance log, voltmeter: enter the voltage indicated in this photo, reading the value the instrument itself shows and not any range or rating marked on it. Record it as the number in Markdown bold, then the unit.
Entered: **58** V
